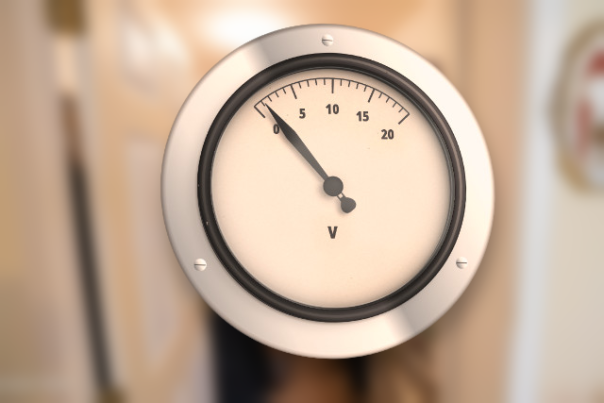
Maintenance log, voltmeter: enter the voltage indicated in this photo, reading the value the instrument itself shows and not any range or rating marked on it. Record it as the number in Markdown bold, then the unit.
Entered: **1** V
